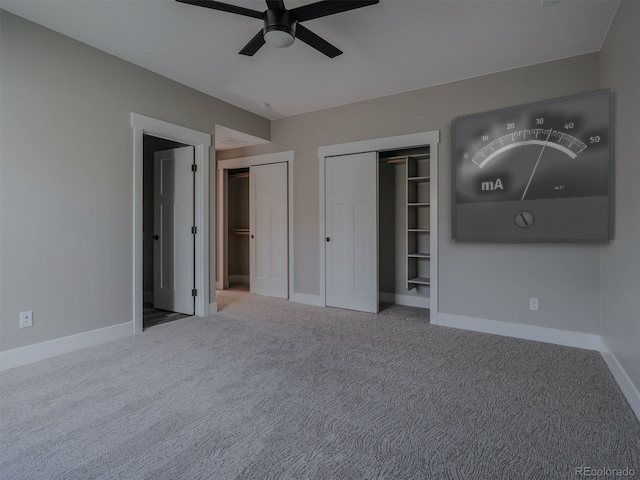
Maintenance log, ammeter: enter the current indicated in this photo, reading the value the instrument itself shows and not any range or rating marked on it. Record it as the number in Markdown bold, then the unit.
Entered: **35** mA
